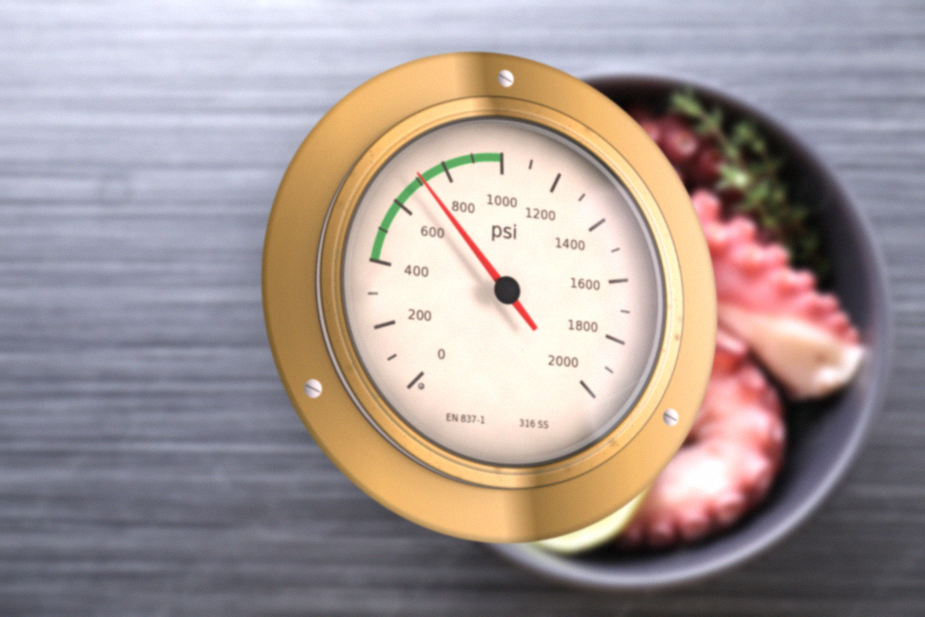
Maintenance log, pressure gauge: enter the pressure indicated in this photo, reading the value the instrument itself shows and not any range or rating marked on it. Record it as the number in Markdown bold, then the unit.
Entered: **700** psi
